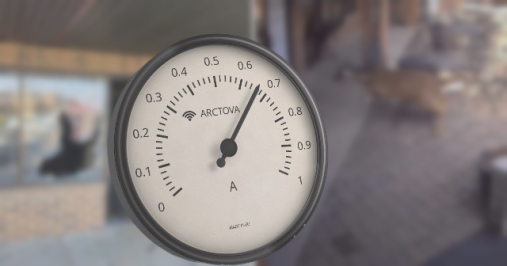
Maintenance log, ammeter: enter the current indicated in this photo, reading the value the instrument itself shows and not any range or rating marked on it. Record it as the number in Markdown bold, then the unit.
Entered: **0.66** A
